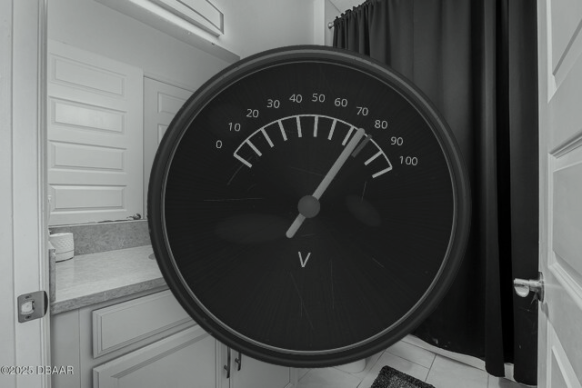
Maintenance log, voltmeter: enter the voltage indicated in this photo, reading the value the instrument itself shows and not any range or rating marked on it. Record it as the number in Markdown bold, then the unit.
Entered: **75** V
